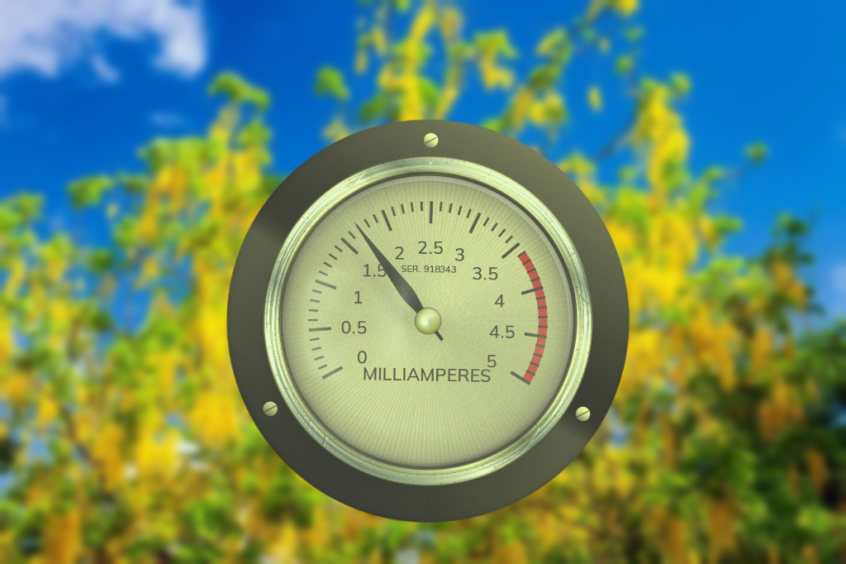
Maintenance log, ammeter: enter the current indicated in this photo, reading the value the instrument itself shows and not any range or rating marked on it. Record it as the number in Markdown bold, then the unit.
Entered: **1.7** mA
